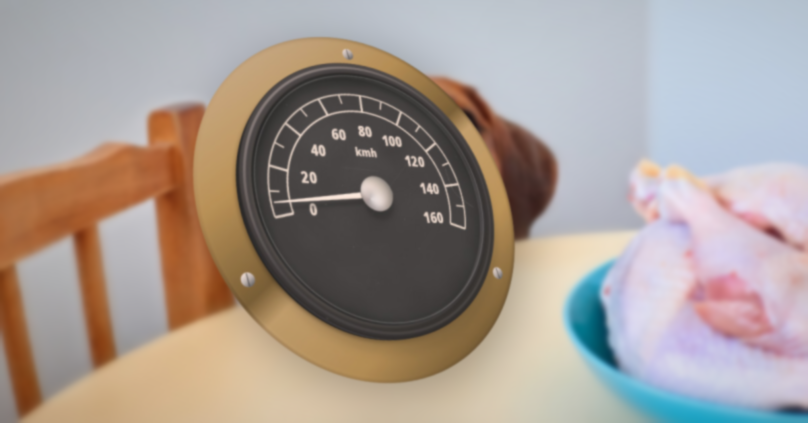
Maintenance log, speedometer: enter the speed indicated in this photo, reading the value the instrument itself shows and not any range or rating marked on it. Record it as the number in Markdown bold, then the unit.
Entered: **5** km/h
